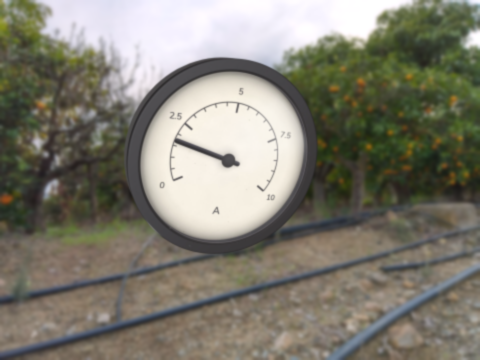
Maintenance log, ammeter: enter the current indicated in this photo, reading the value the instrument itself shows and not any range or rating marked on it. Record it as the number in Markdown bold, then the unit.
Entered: **1.75** A
